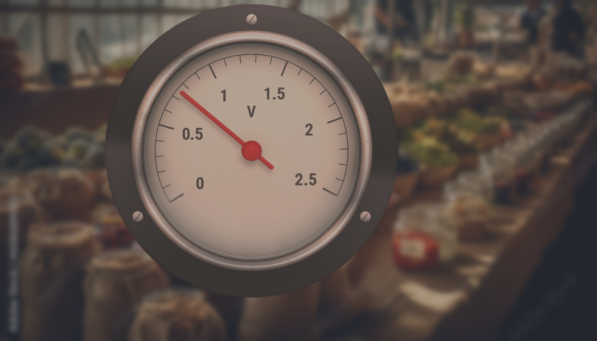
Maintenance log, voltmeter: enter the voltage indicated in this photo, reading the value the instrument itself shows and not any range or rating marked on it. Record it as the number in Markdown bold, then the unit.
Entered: **0.75** V
